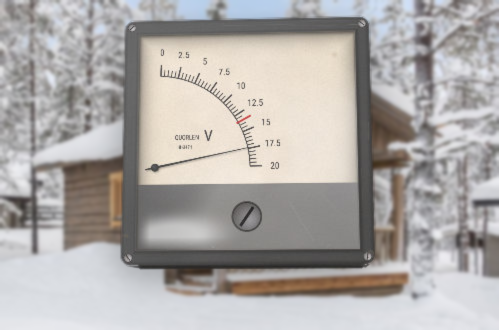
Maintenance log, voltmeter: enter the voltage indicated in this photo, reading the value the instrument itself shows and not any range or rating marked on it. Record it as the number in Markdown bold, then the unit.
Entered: **17.5** V
